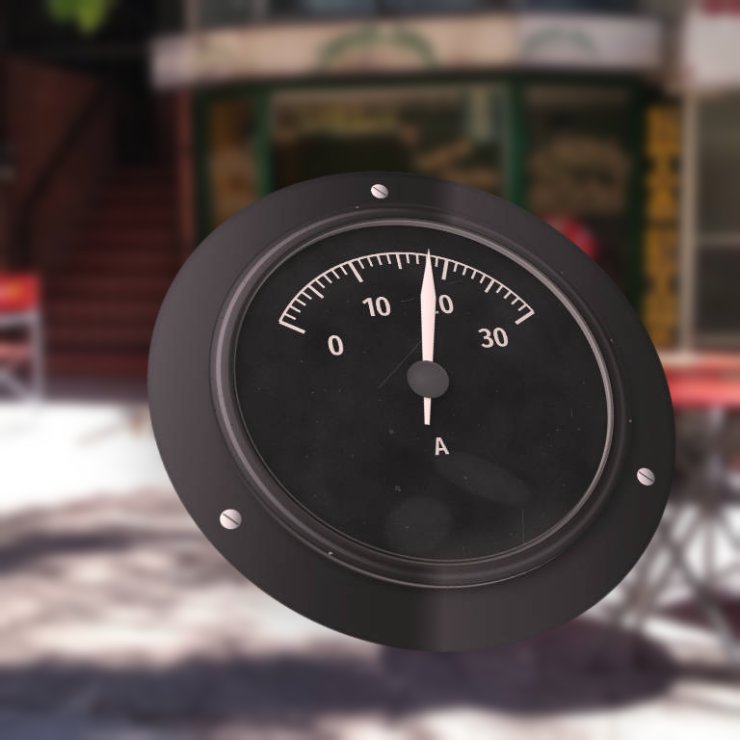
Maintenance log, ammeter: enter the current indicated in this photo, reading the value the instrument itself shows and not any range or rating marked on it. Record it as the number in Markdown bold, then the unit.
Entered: **18** A
